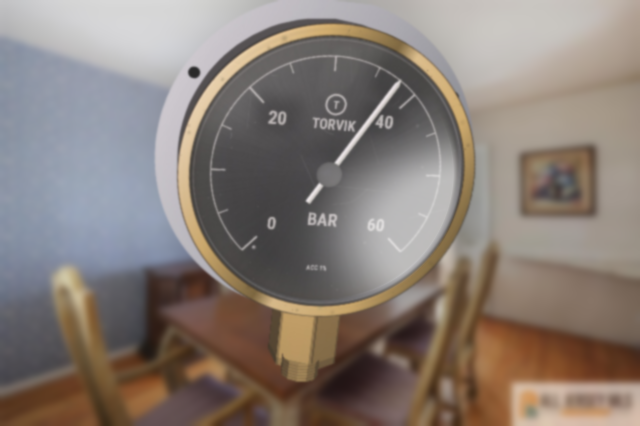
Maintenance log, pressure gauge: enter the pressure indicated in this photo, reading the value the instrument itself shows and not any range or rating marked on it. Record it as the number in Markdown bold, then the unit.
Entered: **37.5** bar
